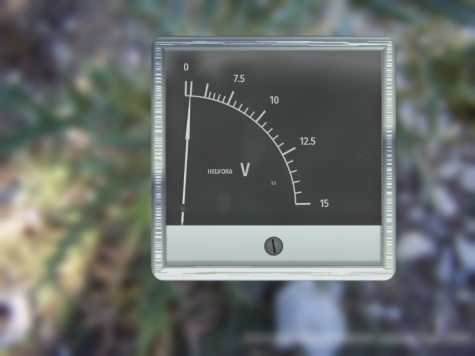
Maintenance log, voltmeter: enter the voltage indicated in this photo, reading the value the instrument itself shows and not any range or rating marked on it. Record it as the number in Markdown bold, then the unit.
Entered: **2.5** V
